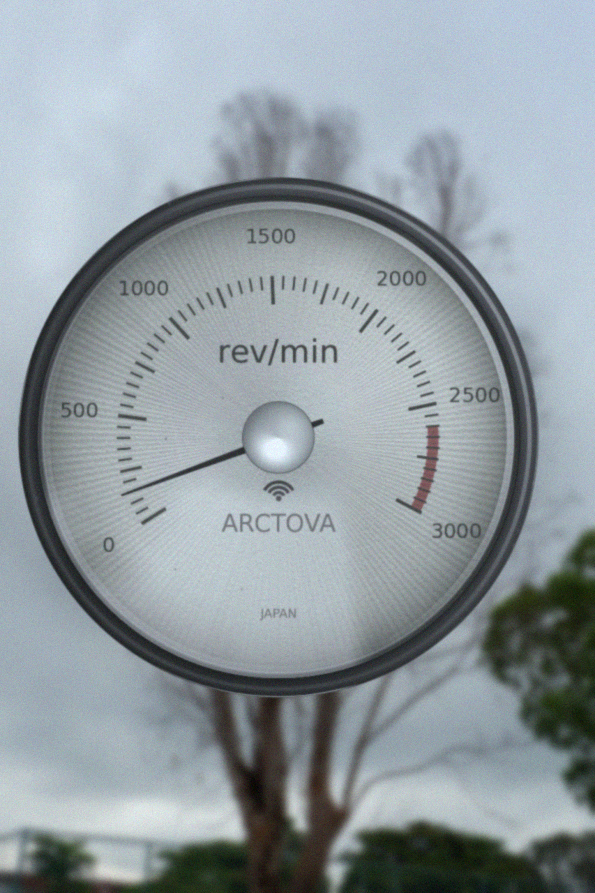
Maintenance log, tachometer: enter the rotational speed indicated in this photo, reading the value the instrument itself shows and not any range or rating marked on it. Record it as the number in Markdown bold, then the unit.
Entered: **150** rpm
